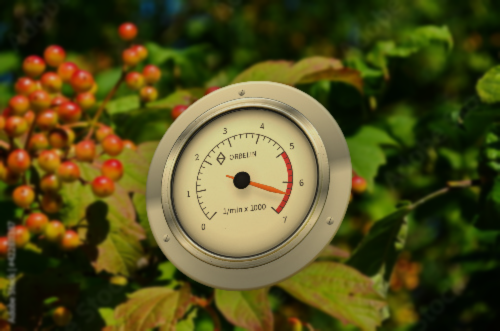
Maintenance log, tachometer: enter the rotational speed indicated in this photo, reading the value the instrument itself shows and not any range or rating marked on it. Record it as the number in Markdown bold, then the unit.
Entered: **6400** rpm
